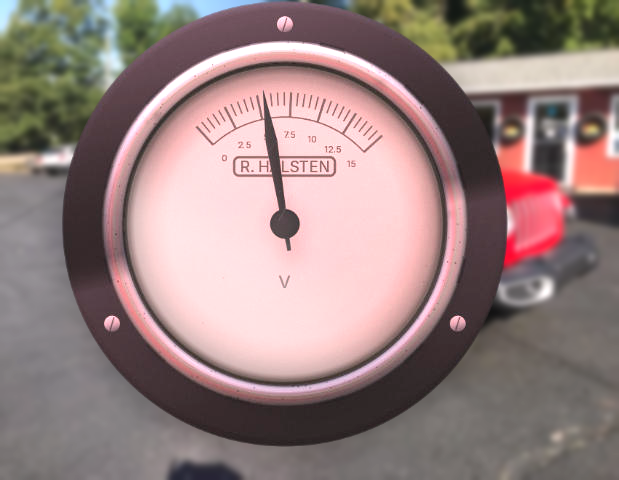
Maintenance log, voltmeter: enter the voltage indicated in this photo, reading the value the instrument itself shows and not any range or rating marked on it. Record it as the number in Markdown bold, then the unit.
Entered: **5.5** V
